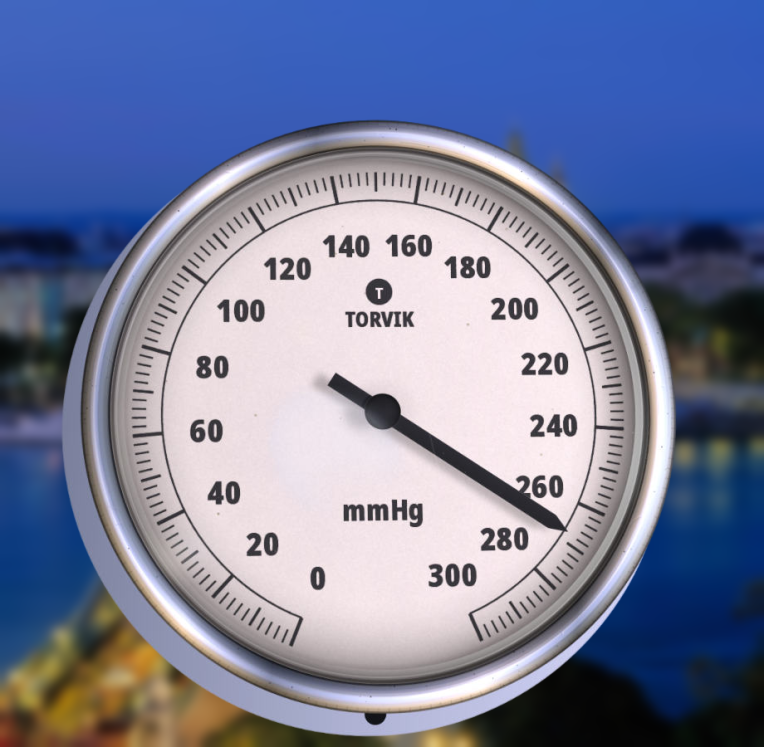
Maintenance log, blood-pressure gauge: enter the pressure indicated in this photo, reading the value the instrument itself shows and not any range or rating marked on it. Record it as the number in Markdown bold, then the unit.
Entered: **268** mmHg
